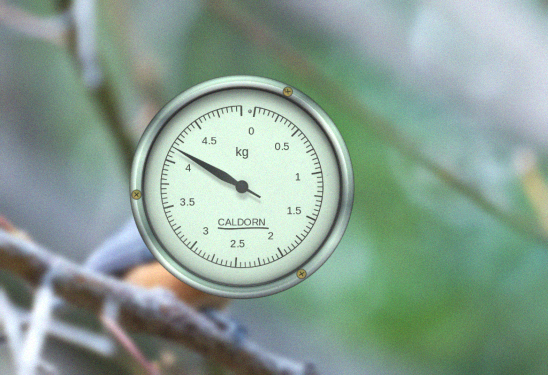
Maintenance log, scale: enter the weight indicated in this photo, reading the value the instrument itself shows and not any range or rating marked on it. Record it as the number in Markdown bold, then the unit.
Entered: **4.15** kg
